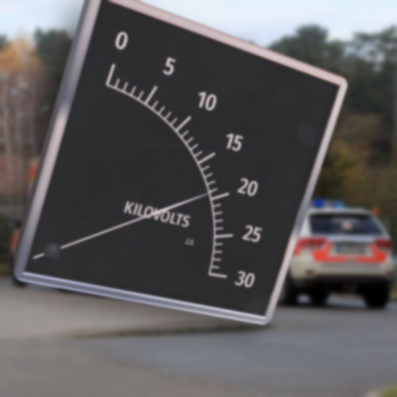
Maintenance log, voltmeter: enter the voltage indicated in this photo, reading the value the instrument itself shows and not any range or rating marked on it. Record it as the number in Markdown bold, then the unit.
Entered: **19** kV
